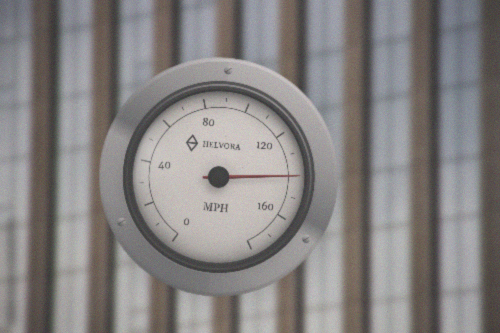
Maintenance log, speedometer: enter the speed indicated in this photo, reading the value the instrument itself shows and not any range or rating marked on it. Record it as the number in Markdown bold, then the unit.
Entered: **140** mph
